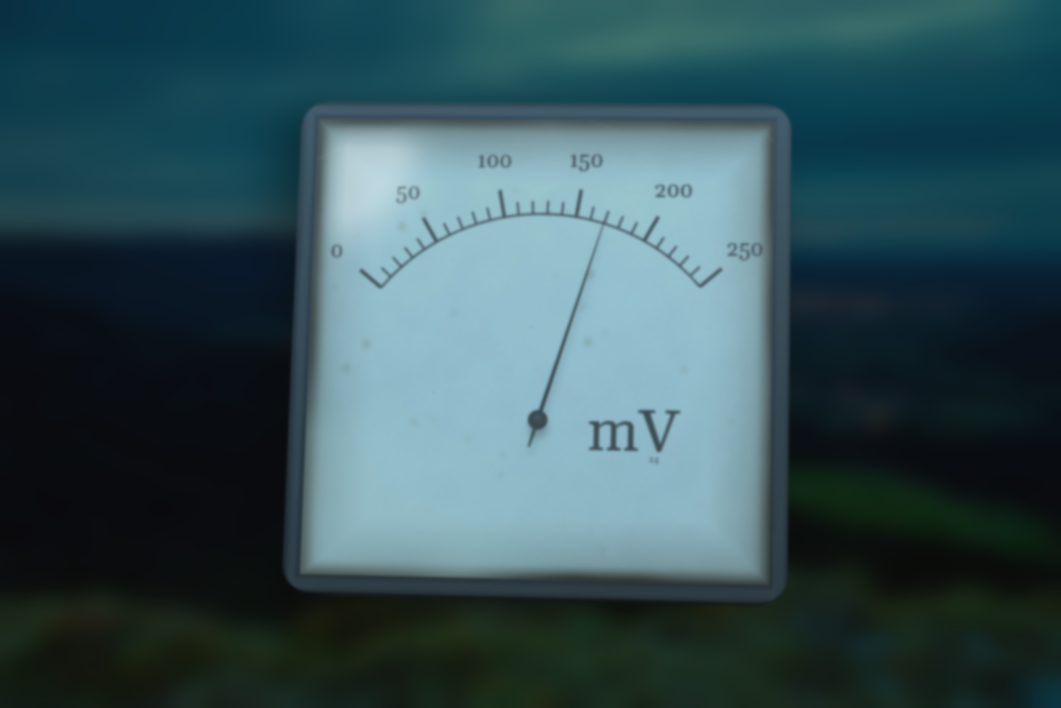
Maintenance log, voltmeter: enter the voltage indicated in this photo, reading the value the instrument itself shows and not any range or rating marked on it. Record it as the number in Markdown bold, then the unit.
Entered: **170** mV
